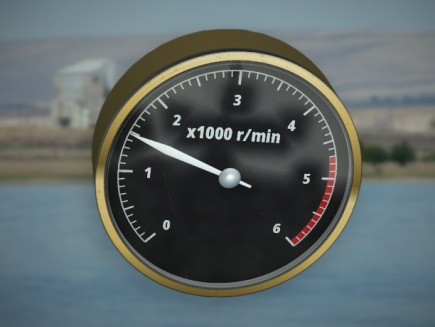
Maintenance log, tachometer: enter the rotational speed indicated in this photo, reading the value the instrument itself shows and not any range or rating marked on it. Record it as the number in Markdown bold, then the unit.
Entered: **1500** rpm
